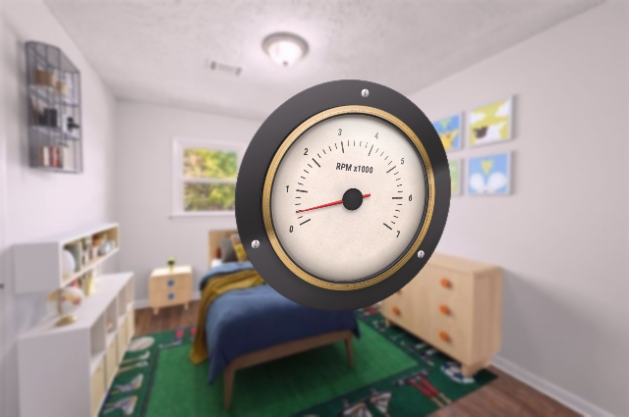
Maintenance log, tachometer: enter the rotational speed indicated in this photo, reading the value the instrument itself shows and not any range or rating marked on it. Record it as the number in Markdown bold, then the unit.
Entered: **400** rpm
